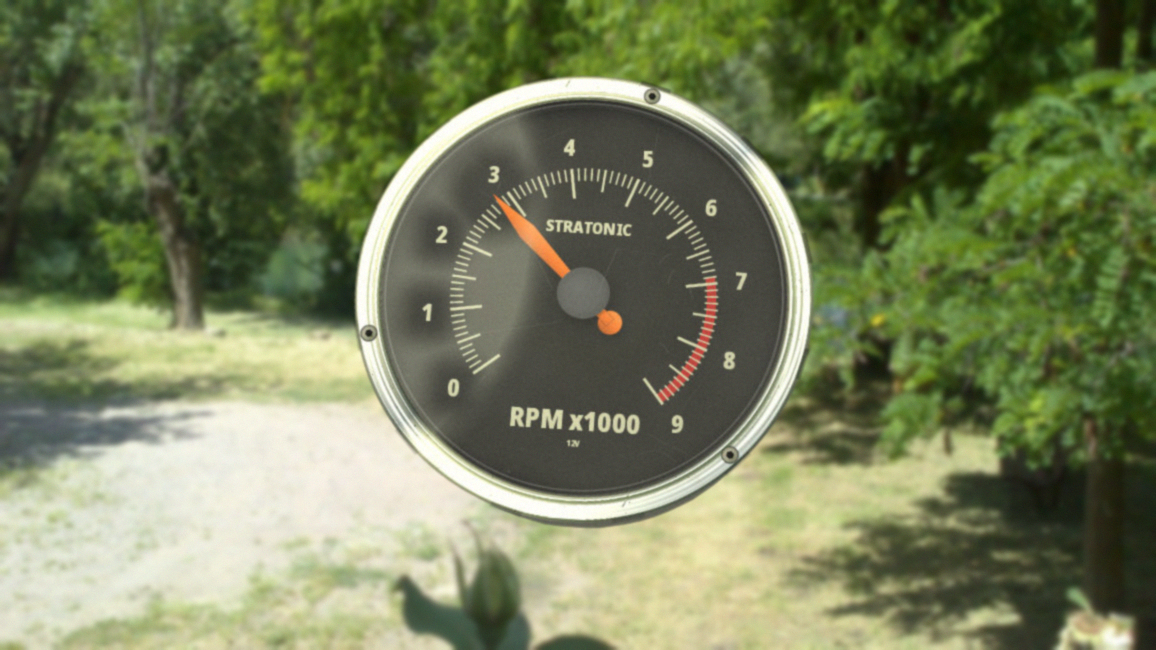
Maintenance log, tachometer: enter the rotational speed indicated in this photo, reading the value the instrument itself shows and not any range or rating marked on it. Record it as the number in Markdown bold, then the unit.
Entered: **2800** rpm
